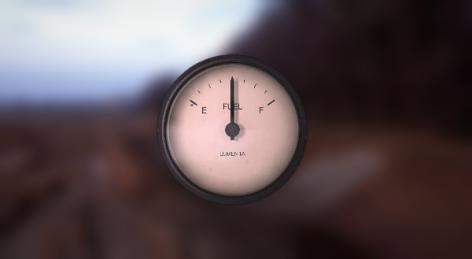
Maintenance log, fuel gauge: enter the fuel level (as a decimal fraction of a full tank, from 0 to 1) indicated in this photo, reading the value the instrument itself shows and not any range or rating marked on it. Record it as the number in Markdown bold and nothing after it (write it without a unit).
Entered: **0.5**
